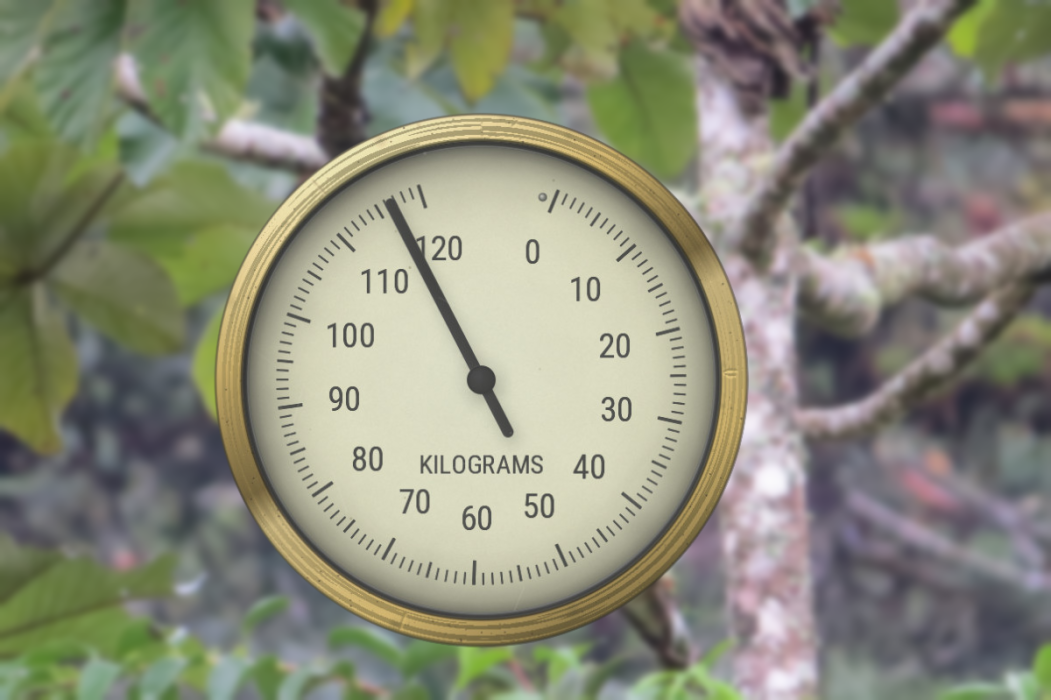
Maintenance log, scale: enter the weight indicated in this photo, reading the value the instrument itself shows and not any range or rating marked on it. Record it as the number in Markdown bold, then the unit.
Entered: **116.5** kg
